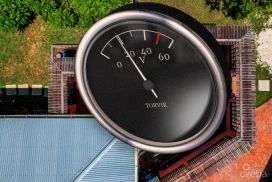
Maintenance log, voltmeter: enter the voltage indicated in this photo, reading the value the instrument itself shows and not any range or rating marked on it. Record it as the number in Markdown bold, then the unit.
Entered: **20** V
